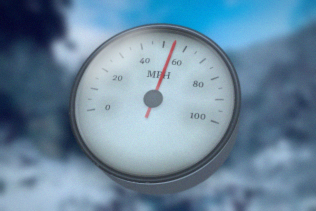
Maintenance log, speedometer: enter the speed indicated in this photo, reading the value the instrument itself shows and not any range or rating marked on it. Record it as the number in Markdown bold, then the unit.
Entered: **55** mph
